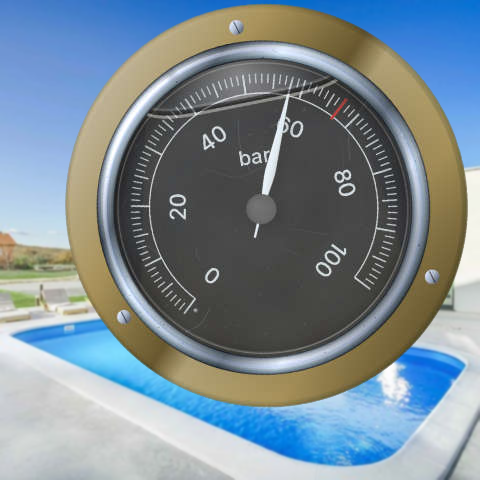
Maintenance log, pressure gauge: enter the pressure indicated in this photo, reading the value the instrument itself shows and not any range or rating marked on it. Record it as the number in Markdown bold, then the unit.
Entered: **58** bar
